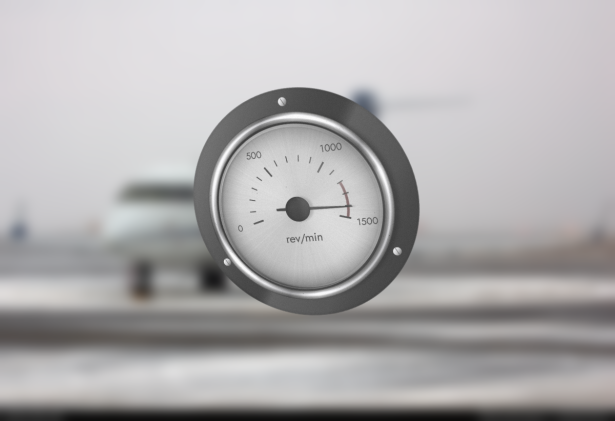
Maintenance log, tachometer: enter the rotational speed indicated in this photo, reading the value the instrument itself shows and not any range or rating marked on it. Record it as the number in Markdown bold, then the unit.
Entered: **1400** rpm
